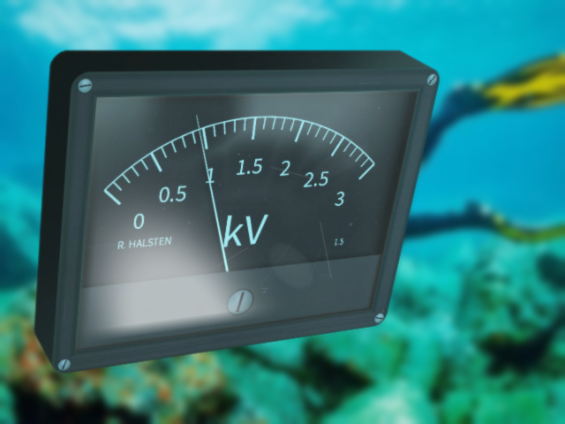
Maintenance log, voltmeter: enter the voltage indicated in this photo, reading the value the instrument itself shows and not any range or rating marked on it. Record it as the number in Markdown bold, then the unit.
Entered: **0.95** kV
